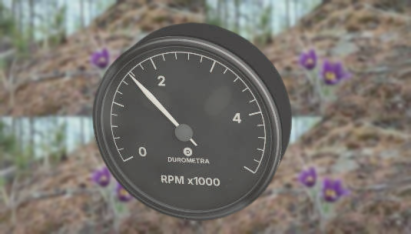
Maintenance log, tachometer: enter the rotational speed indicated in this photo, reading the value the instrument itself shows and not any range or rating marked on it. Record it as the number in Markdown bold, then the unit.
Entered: **1600** rpm
